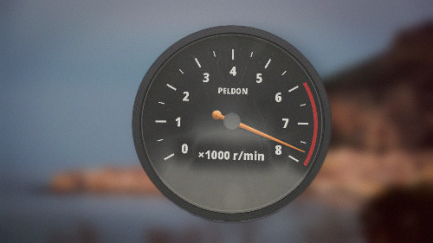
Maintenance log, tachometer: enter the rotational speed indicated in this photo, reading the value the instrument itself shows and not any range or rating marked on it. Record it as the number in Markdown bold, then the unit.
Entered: **7750** rpm
